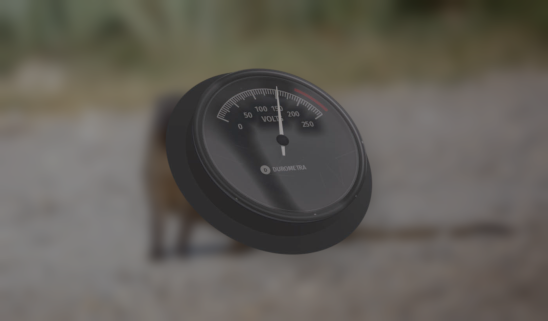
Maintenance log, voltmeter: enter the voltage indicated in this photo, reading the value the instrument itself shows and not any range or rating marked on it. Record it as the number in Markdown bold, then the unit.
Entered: **150** V
